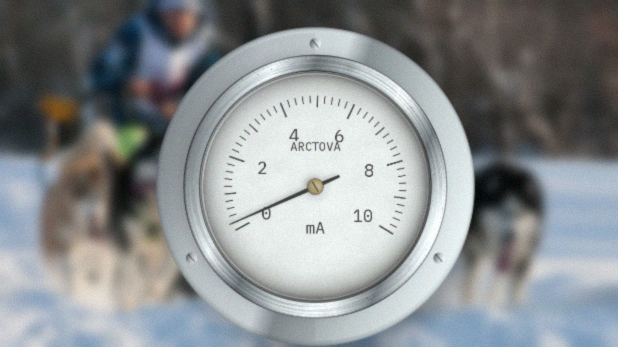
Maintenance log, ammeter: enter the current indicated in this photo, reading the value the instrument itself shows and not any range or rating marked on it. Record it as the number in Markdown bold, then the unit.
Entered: **0.2** mA
